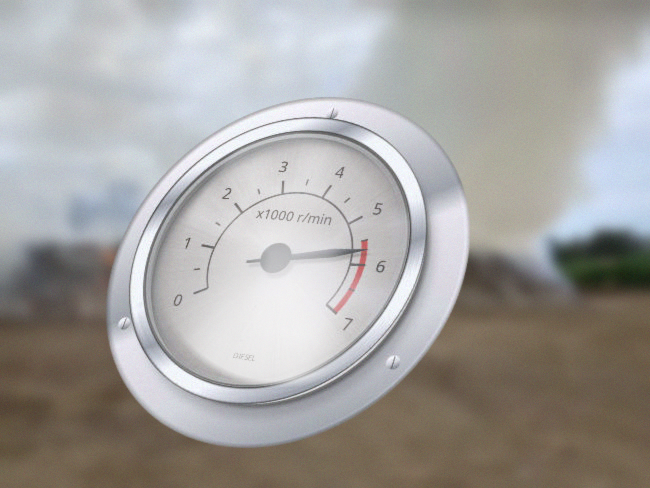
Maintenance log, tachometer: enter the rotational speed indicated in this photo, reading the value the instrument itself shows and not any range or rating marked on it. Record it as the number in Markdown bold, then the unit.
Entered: **5750** rpm
